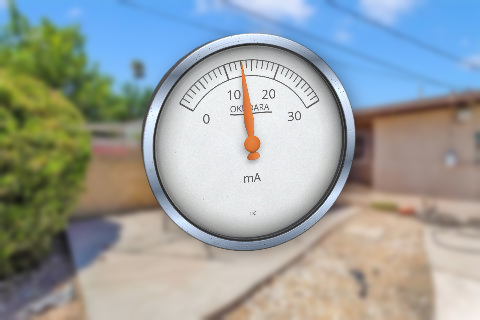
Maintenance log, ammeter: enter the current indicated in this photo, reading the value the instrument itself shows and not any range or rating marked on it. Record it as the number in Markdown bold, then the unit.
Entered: **13** mA
